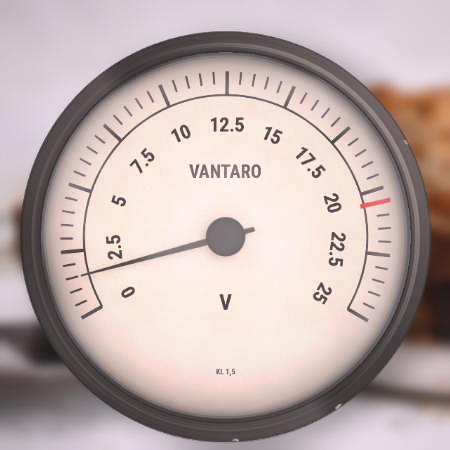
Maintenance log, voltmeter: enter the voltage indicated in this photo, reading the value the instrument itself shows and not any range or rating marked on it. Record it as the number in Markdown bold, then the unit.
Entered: **1.5** V
